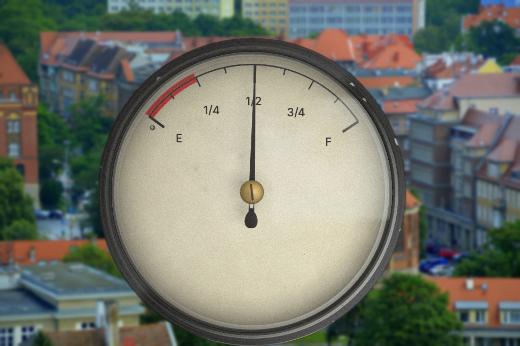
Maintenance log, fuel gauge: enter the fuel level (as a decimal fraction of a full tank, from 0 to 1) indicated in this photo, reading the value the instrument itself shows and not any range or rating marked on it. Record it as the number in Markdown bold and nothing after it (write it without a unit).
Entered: **0.5**
